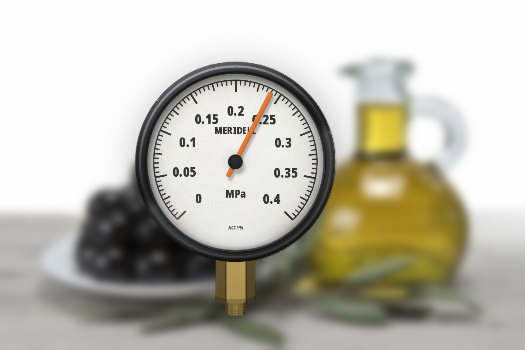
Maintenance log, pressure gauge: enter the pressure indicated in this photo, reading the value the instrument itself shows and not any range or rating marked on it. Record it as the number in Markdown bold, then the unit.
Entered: **0.24** MPa
